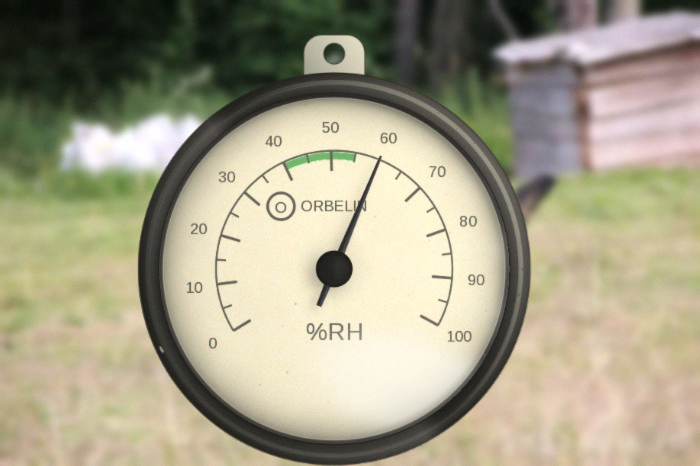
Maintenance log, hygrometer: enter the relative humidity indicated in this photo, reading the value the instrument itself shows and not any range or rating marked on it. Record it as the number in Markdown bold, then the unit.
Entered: **60** %
